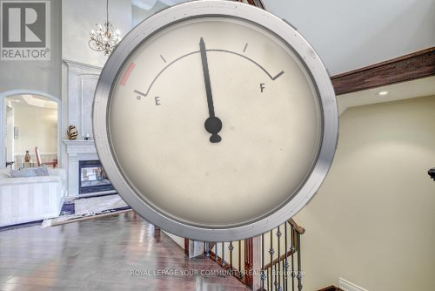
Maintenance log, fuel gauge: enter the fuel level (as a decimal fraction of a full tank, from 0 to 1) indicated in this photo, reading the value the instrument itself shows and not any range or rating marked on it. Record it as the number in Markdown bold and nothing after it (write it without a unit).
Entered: **0.5**
